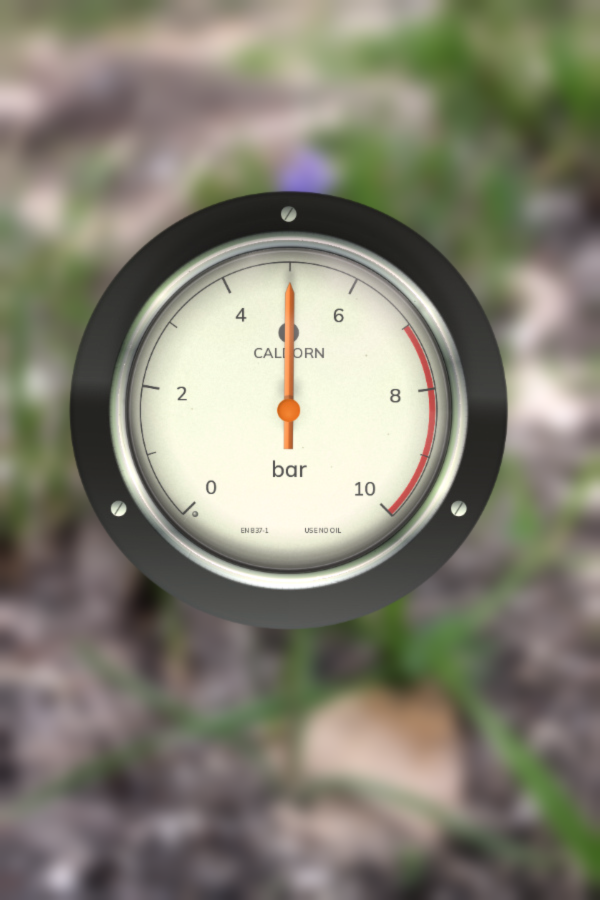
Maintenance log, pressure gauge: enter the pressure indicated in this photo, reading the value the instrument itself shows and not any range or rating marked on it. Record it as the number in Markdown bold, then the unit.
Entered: **5** bar
